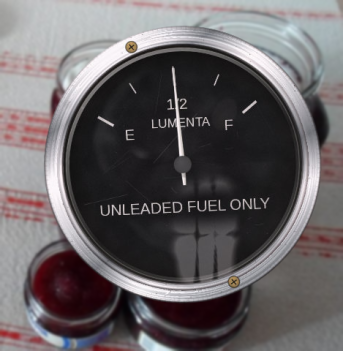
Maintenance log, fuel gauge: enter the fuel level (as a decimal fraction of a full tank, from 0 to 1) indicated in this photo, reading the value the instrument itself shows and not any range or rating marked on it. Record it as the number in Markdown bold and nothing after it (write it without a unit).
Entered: **0.5**
